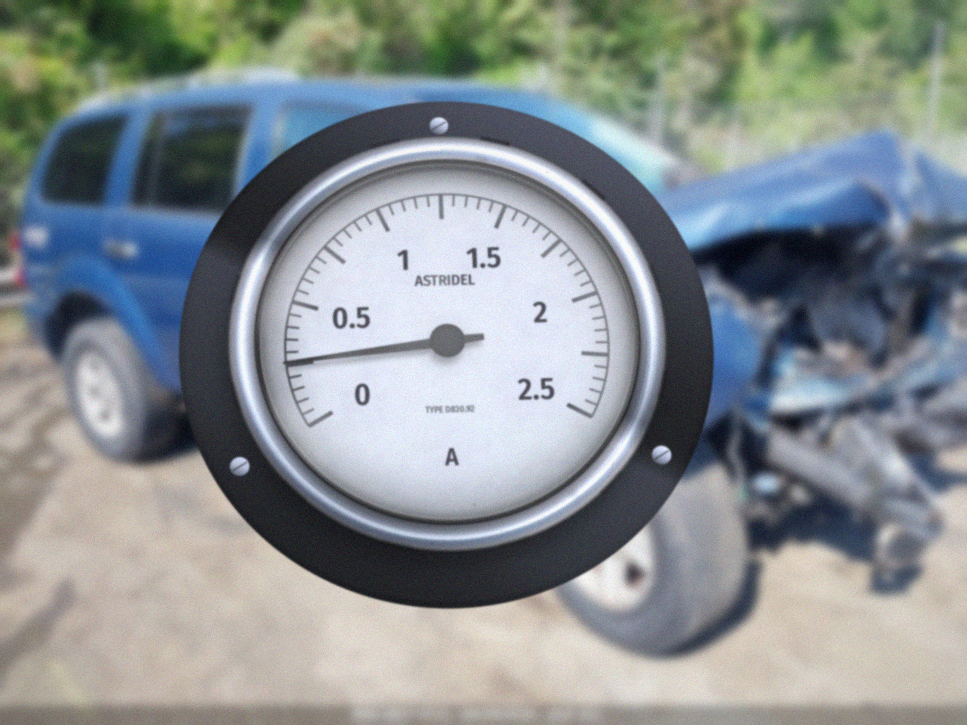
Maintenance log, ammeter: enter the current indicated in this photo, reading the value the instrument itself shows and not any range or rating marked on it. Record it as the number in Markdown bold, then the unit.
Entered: **0.25** A
